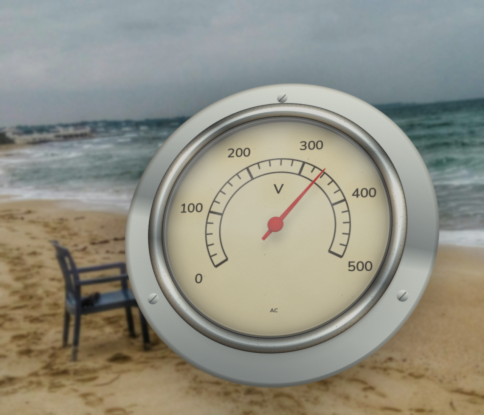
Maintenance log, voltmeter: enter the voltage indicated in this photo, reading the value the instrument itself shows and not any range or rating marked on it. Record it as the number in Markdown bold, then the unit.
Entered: **340** V
